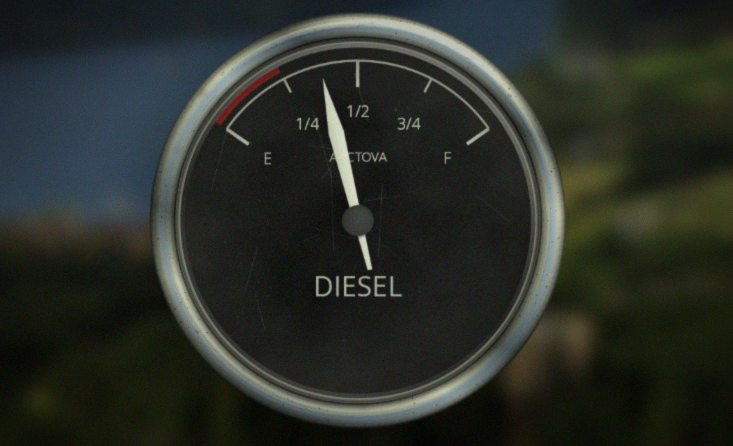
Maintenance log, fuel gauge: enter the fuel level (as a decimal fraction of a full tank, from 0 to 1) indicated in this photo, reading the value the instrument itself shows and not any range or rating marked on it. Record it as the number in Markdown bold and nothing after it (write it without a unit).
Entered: **0.375**
